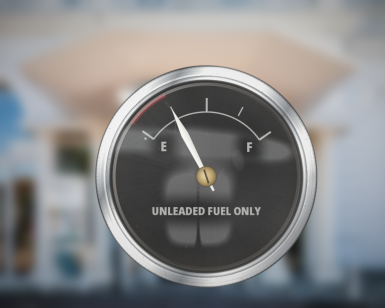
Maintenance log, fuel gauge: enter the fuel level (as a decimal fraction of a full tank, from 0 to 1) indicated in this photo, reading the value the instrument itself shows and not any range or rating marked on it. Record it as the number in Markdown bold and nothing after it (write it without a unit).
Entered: **0.25**
